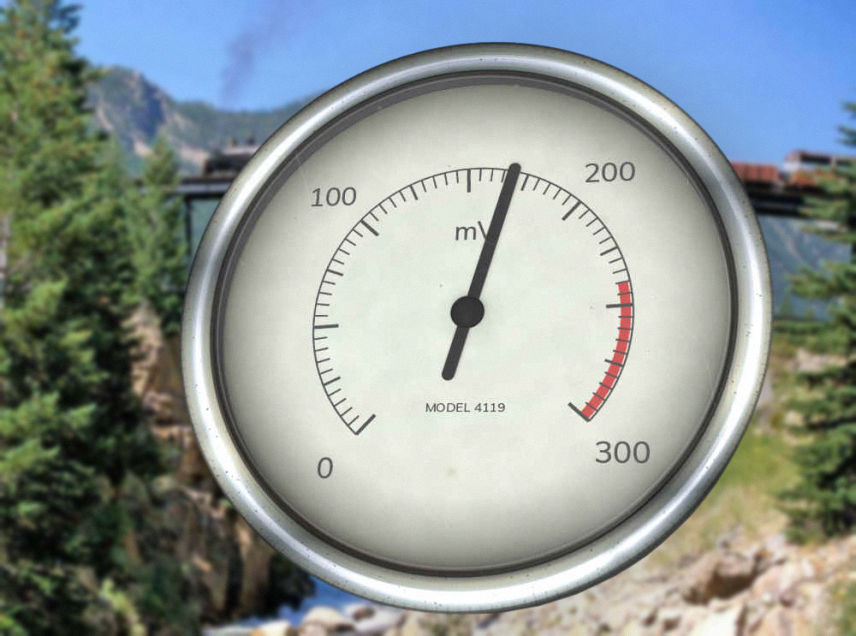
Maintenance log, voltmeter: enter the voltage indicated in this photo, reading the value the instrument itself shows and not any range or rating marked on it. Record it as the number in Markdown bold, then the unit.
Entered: **170** mV
